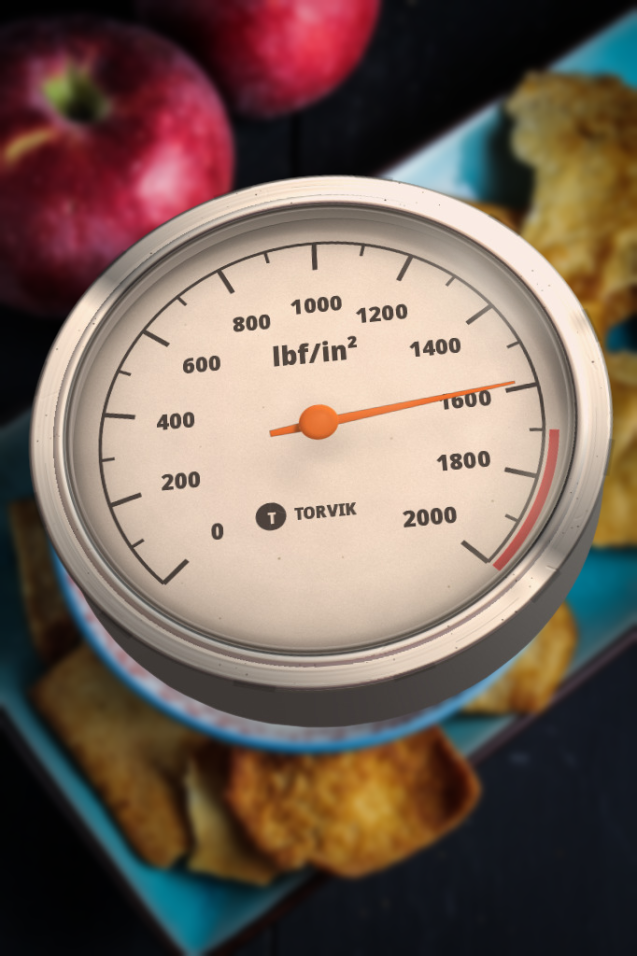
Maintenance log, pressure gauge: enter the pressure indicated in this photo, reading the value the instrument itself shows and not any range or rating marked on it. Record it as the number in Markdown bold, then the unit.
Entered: **1600** psi
